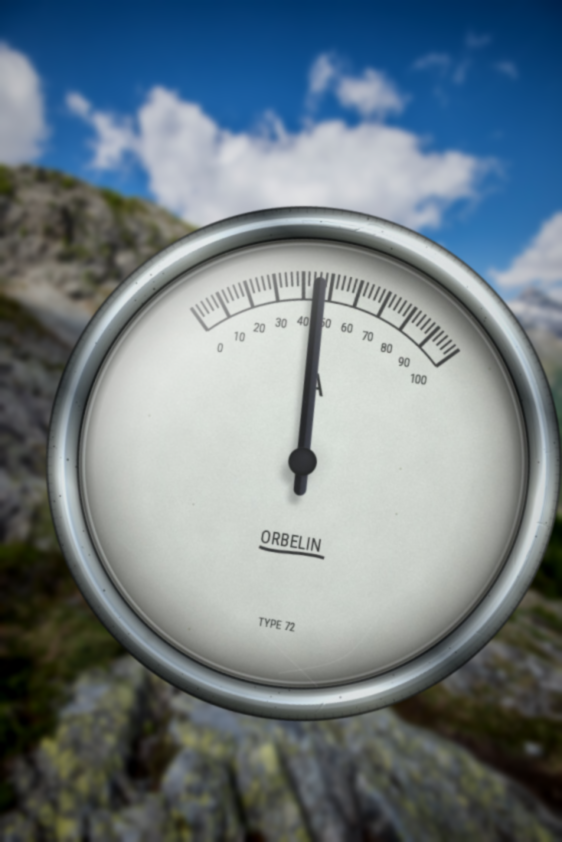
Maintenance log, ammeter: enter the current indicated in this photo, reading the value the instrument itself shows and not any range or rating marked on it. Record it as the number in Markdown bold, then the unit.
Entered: **46** A
